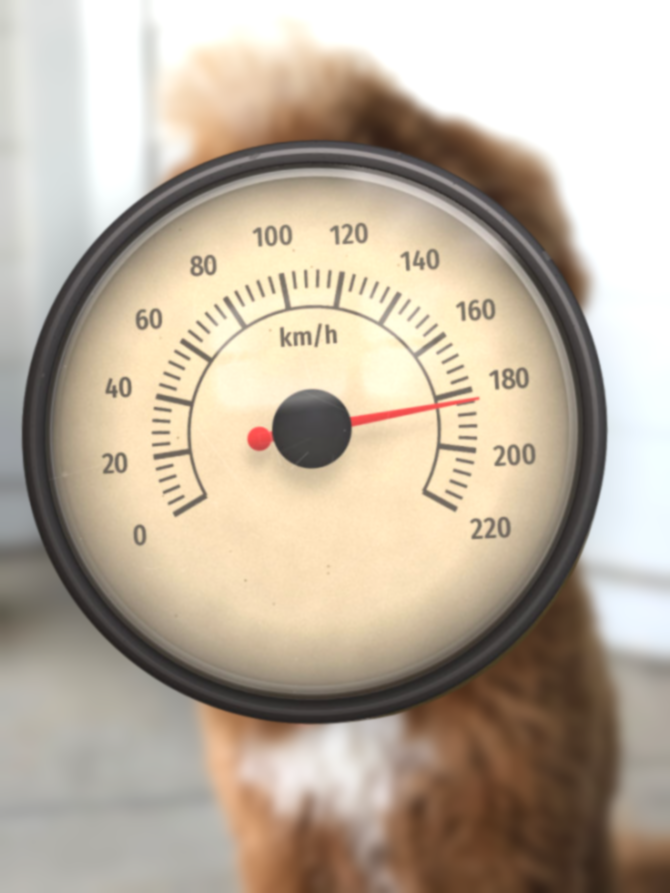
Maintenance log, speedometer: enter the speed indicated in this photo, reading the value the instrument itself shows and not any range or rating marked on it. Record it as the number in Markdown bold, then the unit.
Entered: **184** km/h
